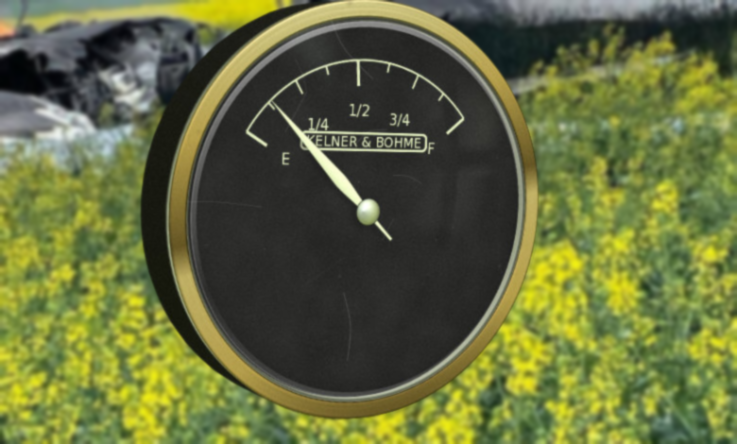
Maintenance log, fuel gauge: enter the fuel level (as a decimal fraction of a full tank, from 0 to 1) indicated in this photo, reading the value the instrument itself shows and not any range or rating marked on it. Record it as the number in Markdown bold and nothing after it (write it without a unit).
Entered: **0.125**
